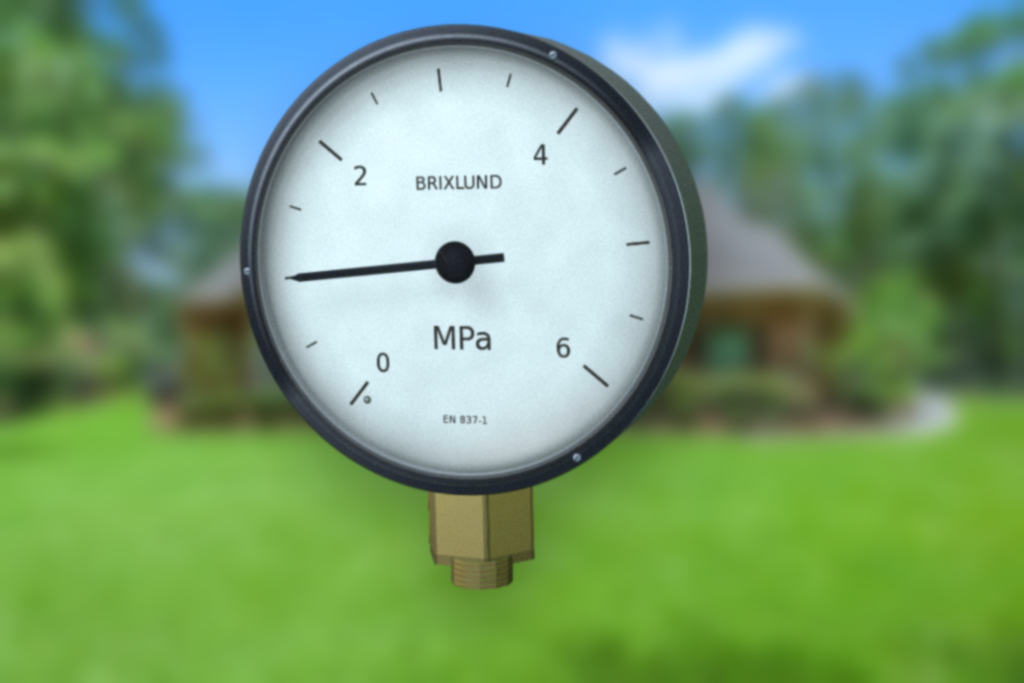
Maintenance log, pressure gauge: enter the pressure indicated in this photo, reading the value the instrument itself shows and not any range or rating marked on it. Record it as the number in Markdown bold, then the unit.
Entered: **1** MPa
